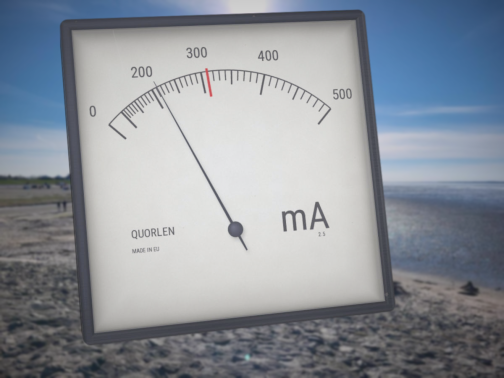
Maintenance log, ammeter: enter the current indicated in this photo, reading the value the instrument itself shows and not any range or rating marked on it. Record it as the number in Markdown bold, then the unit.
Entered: **210** mA
